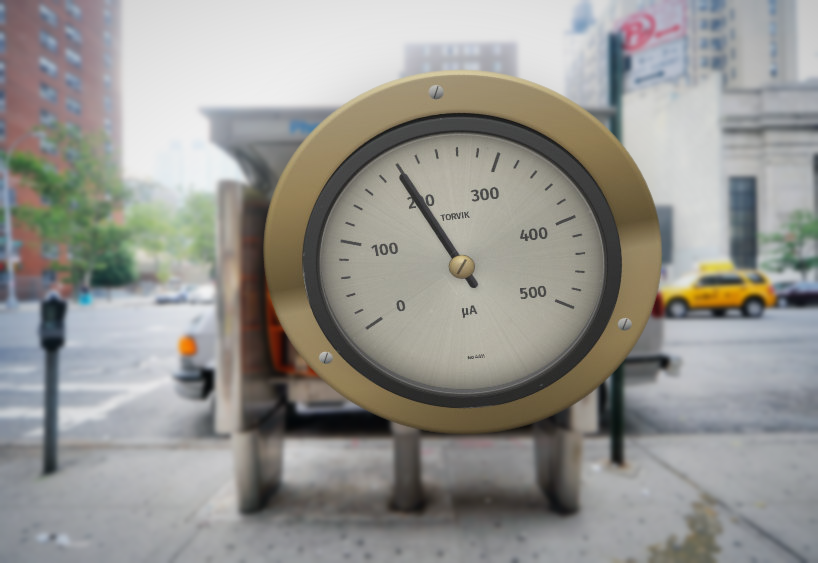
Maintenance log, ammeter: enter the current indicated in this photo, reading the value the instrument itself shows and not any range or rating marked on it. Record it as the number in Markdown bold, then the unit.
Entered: **200** µA
